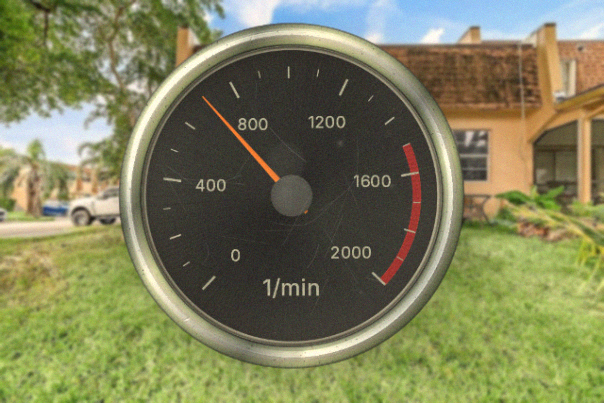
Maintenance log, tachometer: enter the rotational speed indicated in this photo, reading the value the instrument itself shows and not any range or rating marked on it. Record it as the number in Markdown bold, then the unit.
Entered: **700** rpm
